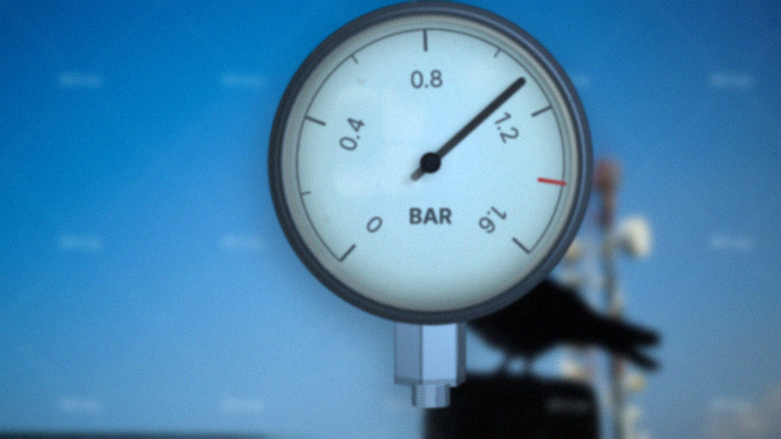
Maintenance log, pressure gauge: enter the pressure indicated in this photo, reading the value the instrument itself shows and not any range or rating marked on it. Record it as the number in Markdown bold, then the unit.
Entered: **1.1** bar
